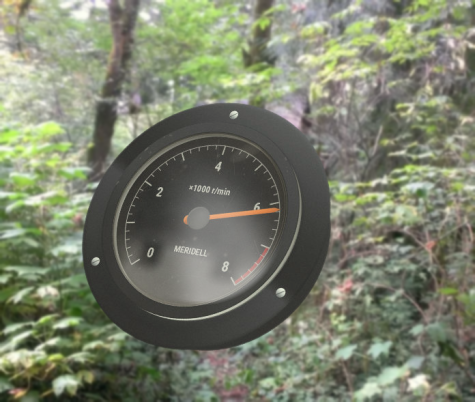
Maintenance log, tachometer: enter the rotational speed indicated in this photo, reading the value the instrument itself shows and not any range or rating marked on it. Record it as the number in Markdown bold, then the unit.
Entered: **6200** rpm
